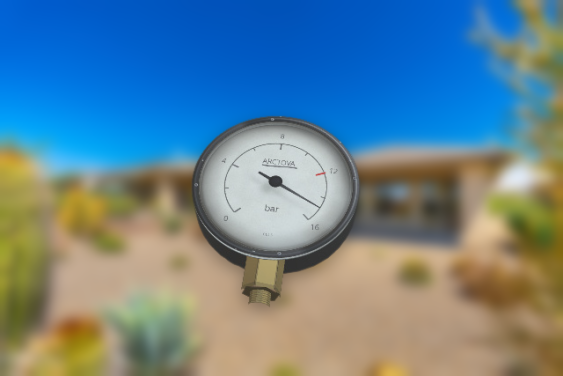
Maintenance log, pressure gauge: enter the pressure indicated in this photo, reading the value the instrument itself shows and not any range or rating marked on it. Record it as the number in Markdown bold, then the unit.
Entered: **15** bar
